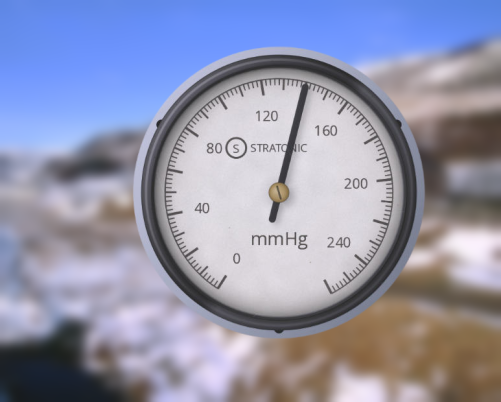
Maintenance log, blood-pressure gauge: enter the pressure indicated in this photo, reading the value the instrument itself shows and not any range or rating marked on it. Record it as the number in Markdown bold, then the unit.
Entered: **140** mmHg
